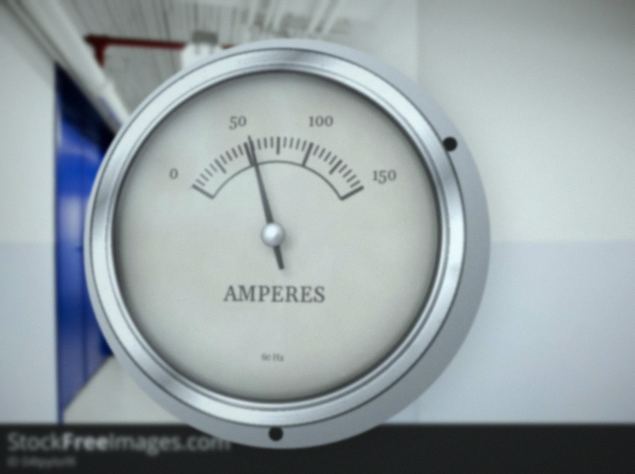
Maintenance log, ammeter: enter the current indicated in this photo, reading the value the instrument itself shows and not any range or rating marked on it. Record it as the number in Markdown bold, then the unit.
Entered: **55** A
